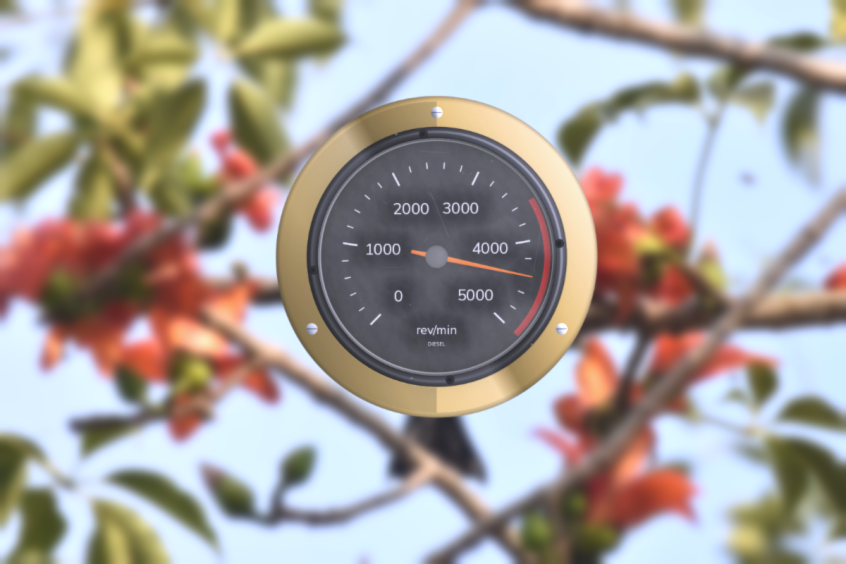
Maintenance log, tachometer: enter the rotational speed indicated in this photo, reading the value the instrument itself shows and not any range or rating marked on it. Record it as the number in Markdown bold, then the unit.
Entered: **4400** rpm
